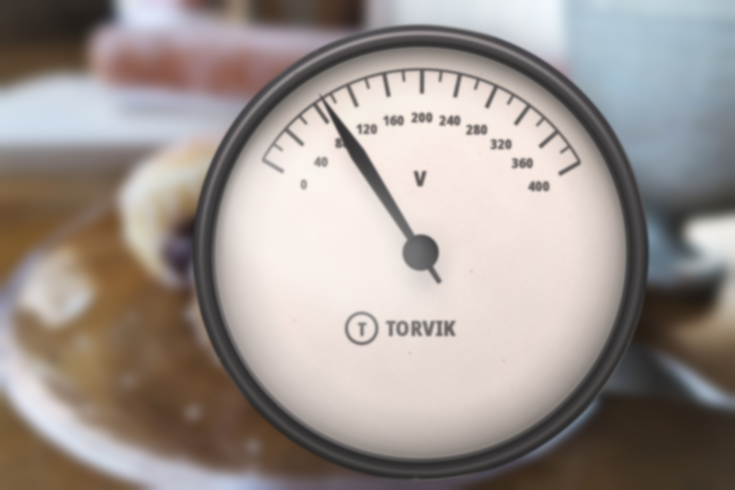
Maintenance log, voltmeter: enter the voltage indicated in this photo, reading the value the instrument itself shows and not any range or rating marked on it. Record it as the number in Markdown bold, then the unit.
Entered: **90** V
